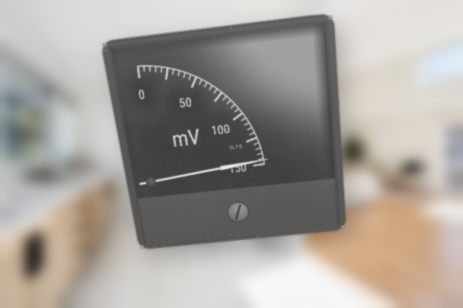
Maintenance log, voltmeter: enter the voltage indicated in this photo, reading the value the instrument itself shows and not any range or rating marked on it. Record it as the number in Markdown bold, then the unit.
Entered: **145** mV
